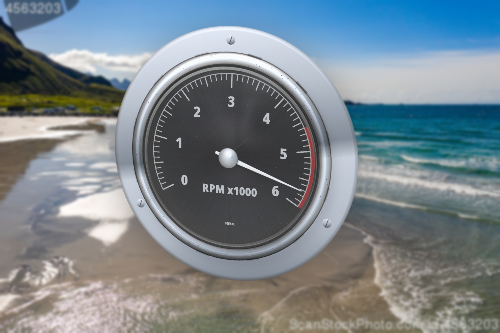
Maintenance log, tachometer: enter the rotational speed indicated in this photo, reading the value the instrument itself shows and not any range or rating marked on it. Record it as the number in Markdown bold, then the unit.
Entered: **5700** rpm
